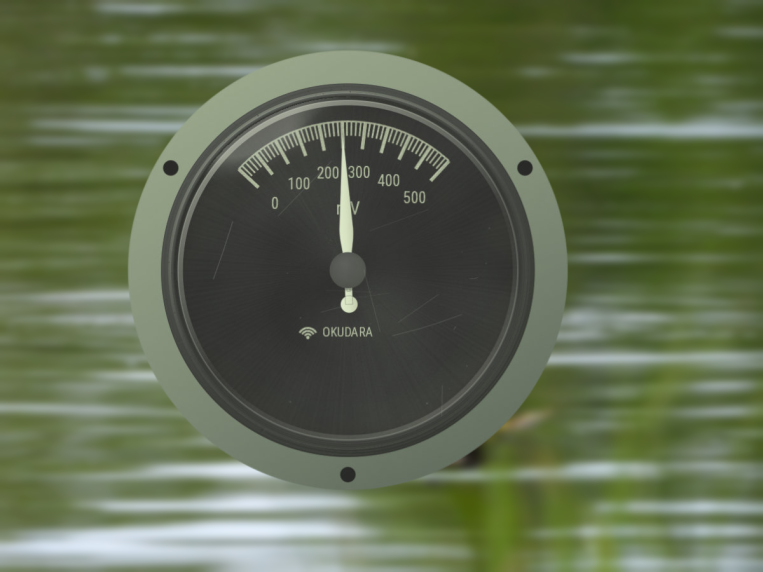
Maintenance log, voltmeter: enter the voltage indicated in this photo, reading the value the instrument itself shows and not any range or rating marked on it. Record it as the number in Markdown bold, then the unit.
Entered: **250** mV
